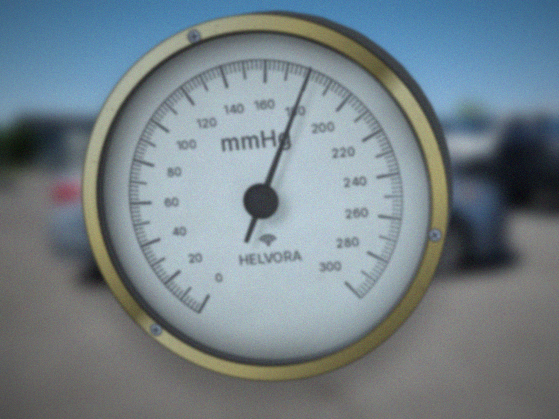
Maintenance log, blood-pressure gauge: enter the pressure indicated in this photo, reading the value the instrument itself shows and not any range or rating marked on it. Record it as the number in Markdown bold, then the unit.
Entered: **180** mmHg
